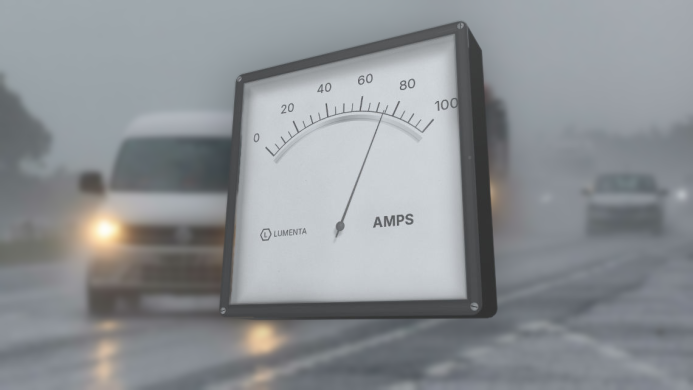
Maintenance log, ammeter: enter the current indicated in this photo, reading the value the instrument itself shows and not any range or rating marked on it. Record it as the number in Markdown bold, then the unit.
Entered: **75** A
